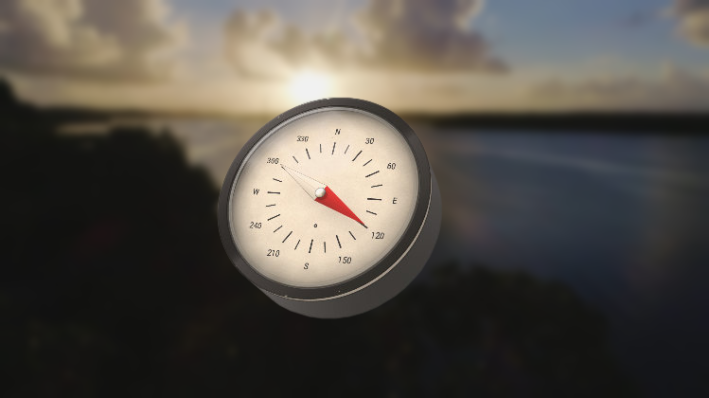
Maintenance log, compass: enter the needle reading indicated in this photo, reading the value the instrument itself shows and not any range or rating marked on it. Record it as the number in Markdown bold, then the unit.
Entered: **120** °
